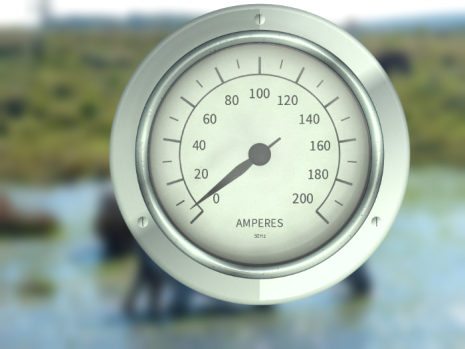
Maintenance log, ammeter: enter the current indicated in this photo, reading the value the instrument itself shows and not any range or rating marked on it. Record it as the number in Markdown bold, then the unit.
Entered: **5** A
